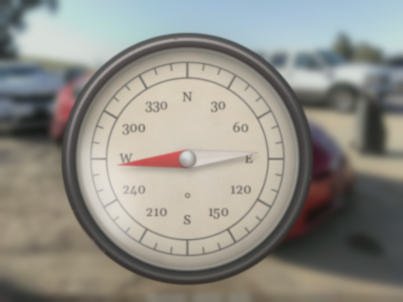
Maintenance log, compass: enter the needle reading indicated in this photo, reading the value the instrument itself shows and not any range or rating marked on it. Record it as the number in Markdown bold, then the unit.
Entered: **265** °
